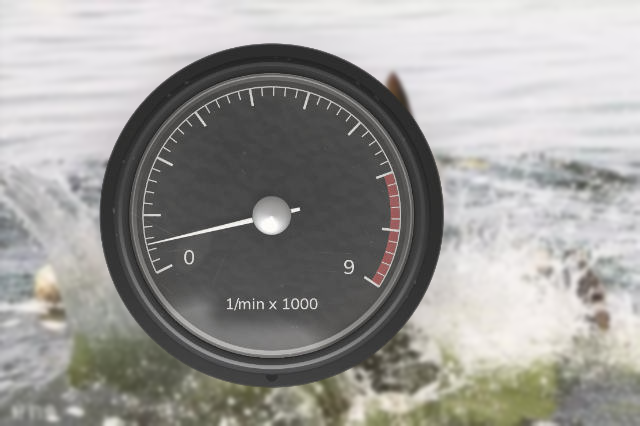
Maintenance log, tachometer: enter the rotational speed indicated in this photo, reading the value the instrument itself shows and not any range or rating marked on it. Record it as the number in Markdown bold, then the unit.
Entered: **500** rpm
